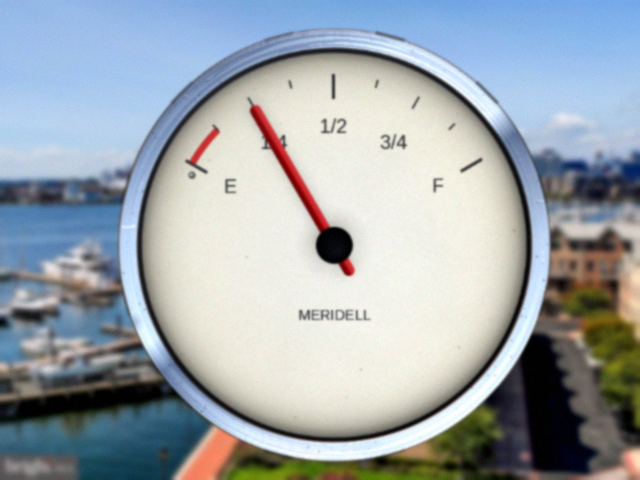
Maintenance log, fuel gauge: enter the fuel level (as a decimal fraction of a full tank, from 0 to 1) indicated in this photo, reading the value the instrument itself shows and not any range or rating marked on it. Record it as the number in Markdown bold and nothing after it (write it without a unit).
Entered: **0.25**
